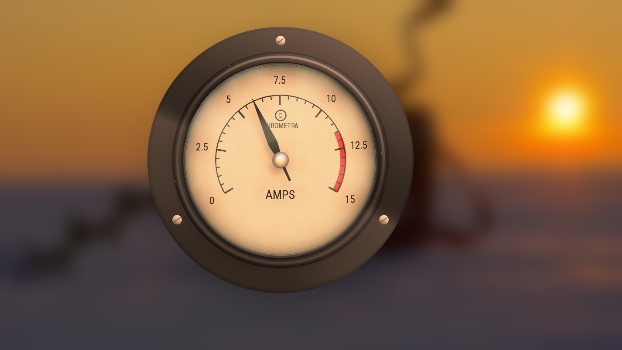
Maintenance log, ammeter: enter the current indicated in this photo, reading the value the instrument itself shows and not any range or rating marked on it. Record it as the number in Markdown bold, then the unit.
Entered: **6** A
